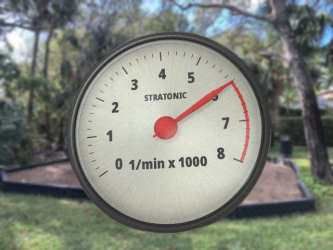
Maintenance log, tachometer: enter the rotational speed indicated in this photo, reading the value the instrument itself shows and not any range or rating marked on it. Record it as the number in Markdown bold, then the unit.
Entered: **6000** rpm
